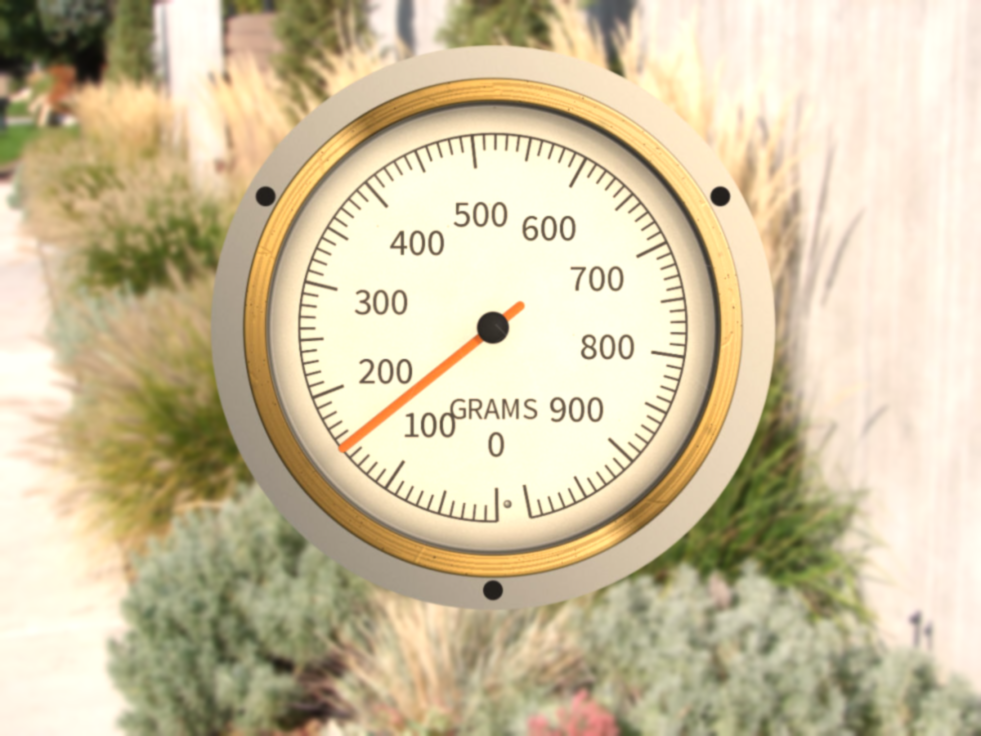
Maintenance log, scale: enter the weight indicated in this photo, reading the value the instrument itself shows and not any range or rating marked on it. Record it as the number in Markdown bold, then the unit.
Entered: **150** g
